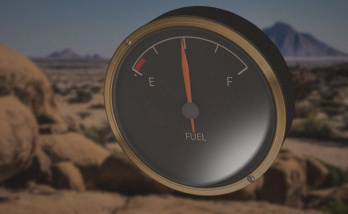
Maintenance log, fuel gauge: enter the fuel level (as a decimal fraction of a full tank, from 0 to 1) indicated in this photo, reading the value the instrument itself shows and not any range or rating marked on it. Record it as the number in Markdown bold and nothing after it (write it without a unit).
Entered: **0.5**
